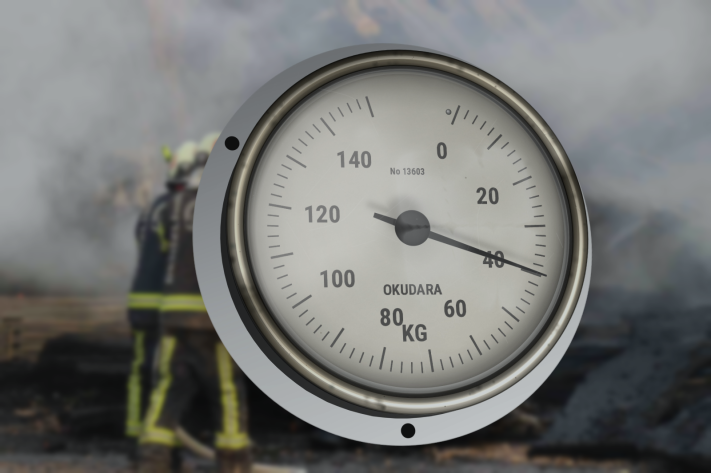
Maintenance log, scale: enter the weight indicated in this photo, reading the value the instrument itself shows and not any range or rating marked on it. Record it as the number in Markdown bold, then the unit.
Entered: **40** kg
